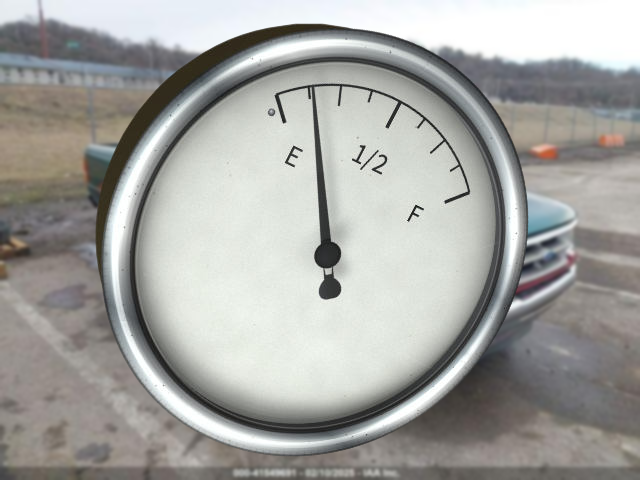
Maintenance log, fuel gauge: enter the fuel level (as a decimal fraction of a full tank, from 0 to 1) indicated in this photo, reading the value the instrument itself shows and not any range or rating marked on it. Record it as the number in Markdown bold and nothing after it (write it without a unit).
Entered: **0.125**
